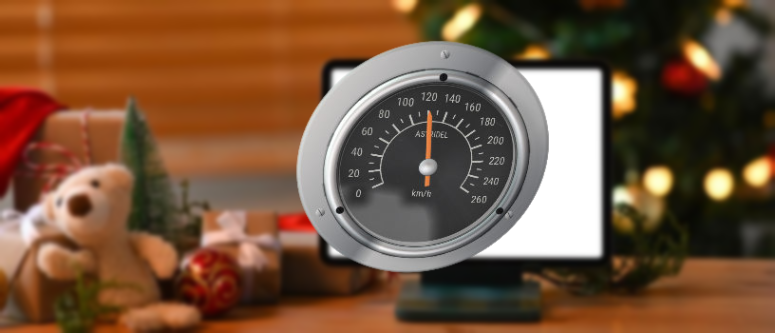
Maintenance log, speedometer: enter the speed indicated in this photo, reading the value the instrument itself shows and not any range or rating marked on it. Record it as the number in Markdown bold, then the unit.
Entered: **120** km/h
